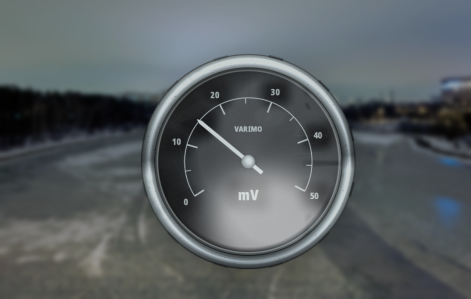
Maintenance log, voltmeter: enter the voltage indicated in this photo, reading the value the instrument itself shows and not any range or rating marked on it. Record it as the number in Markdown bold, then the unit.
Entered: **15** mV
